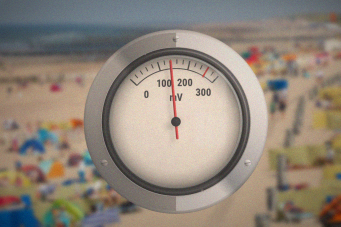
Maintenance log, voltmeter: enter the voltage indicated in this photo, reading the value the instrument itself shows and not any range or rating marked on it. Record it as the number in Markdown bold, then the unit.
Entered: **140** mV
